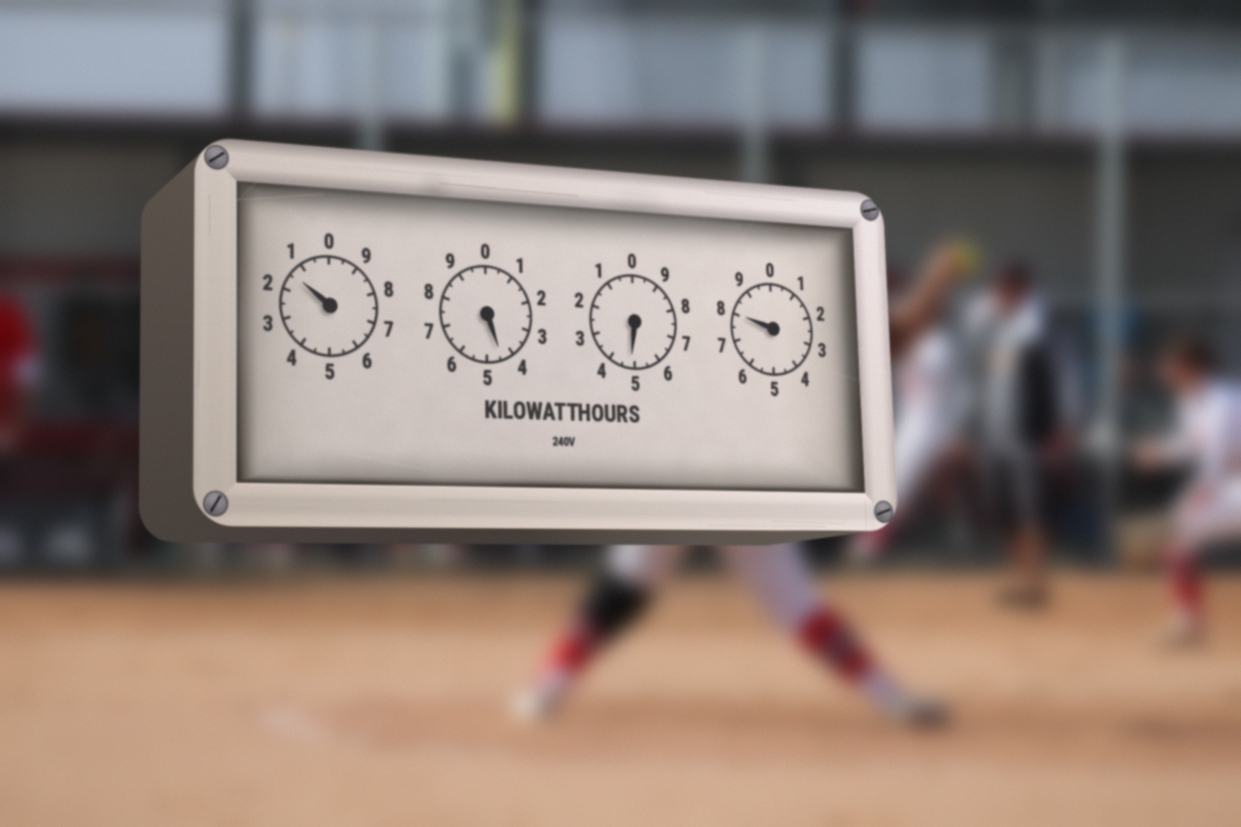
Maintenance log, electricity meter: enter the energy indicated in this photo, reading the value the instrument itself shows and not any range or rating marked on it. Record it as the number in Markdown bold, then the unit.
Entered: **1448** kWh
